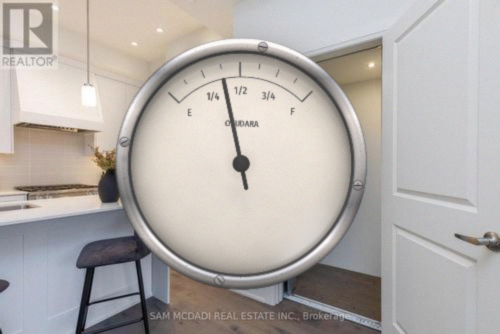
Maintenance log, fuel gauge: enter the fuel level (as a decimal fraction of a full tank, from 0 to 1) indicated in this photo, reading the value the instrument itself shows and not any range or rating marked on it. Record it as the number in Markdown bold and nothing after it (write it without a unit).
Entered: **0.375**
